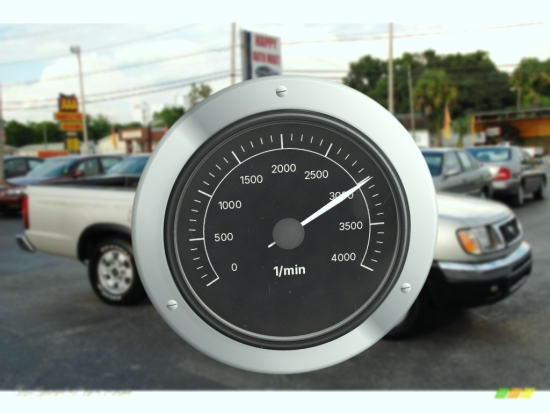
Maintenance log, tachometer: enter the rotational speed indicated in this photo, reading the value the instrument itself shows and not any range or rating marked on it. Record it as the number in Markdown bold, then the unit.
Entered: **3000** rpm
